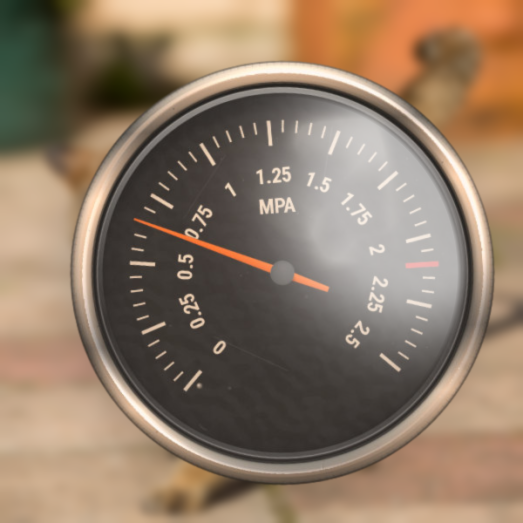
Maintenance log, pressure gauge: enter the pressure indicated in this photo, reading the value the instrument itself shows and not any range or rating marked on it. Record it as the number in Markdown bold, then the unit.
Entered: **0.65** MPa
